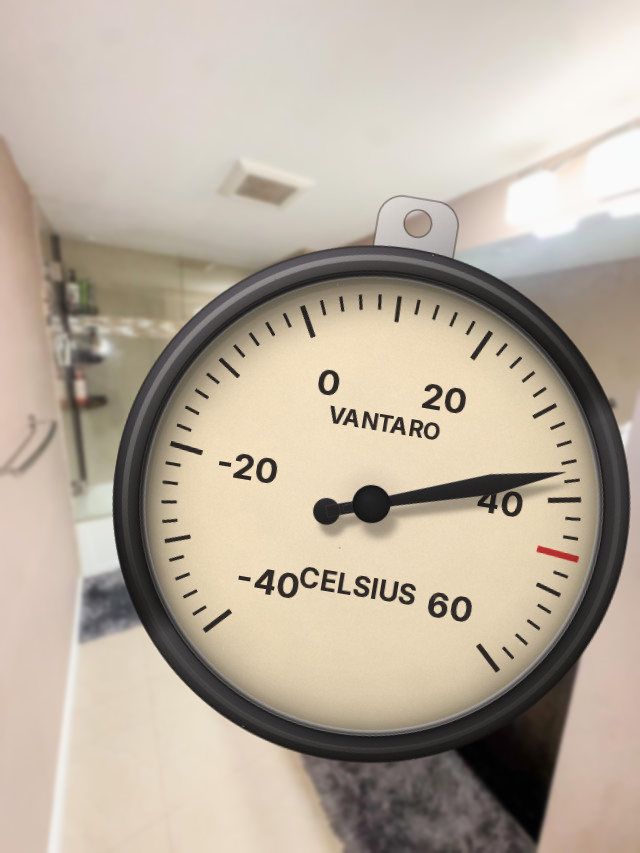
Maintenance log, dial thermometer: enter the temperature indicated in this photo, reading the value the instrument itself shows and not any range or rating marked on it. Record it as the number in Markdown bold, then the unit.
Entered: **37** °C
